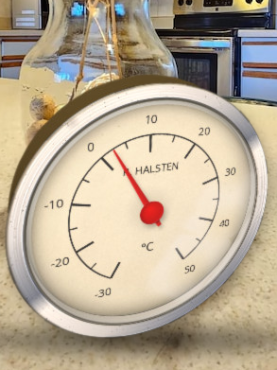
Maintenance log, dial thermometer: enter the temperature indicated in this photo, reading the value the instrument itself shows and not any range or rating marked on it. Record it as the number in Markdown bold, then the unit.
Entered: **2.5** °C
